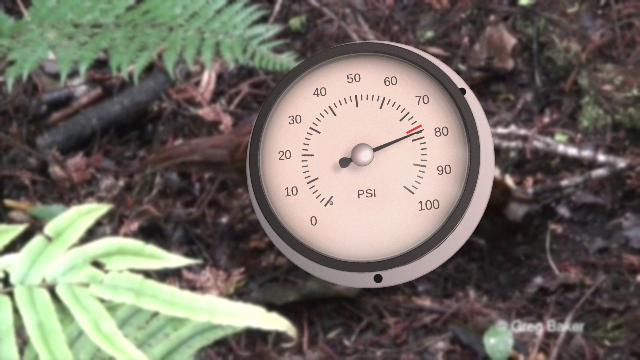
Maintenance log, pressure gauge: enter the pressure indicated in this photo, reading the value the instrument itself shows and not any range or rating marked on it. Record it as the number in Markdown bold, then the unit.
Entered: **78** psi
